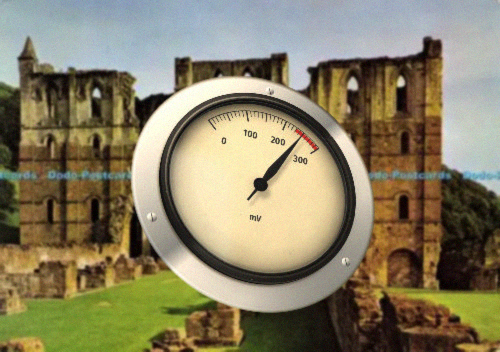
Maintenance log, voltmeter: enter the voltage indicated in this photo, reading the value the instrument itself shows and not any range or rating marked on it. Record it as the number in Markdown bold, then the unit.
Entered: **250** mV
